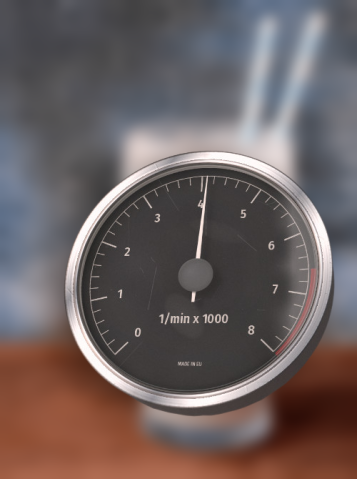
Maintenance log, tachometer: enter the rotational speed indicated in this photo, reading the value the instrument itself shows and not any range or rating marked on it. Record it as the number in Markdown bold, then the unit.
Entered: **4100** rpm
